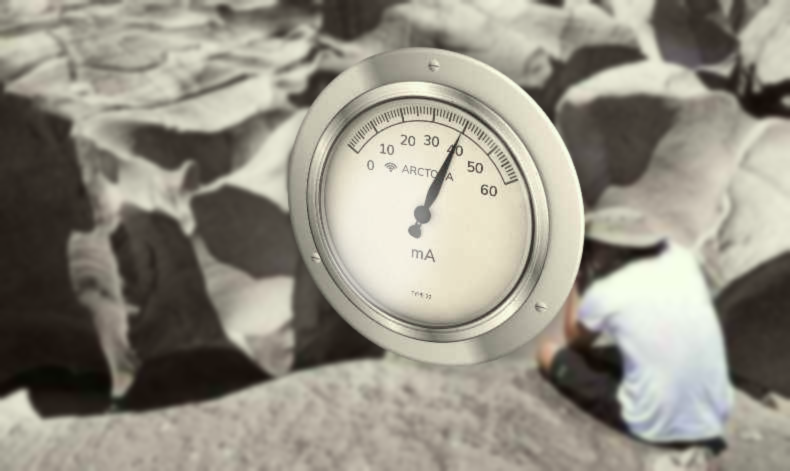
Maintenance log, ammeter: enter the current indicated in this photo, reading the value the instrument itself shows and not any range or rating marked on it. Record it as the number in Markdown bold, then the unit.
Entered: **40** mA
